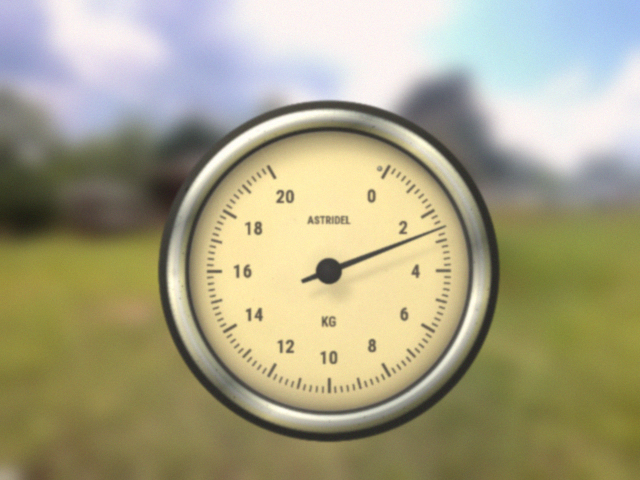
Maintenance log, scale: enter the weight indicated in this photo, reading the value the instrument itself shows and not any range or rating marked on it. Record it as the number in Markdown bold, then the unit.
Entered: **2.6** kg
